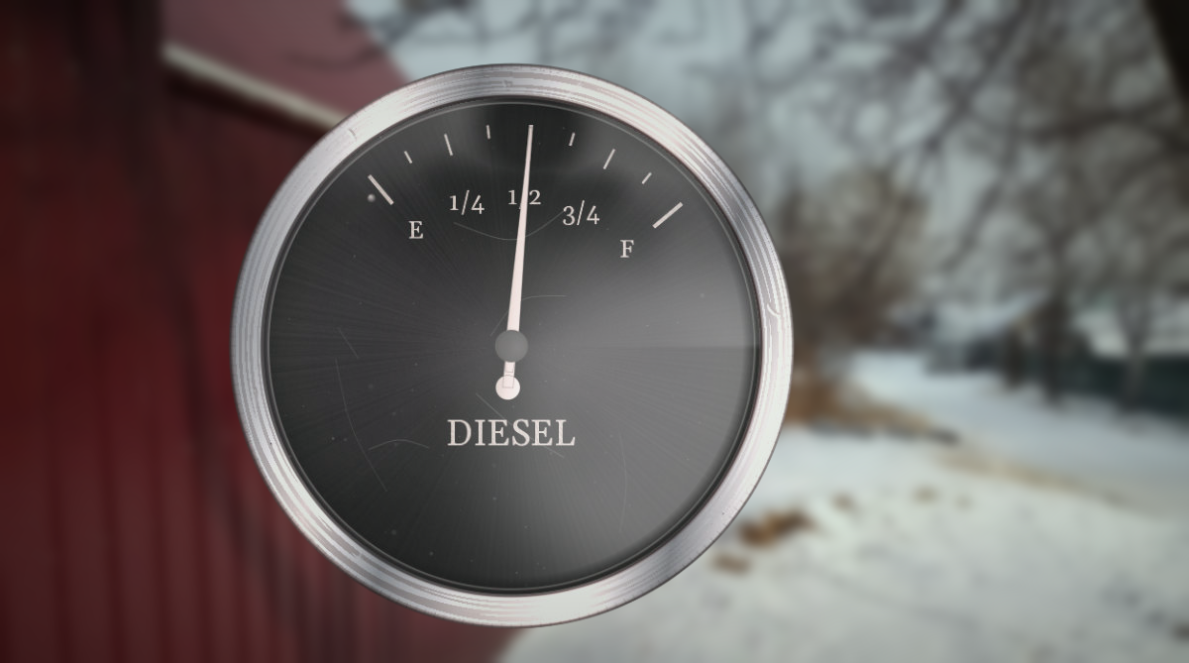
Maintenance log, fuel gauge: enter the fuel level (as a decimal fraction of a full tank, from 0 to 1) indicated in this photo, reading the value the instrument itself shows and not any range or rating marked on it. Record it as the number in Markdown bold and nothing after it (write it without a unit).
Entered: **0.5**
